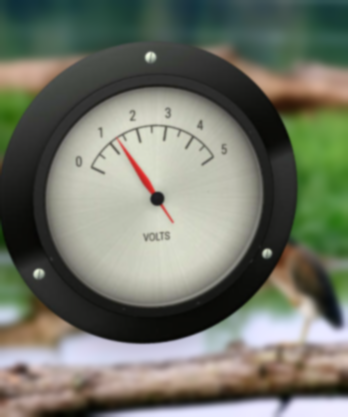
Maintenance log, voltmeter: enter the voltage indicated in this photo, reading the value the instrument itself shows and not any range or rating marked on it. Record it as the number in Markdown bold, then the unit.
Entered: **1.25** V
